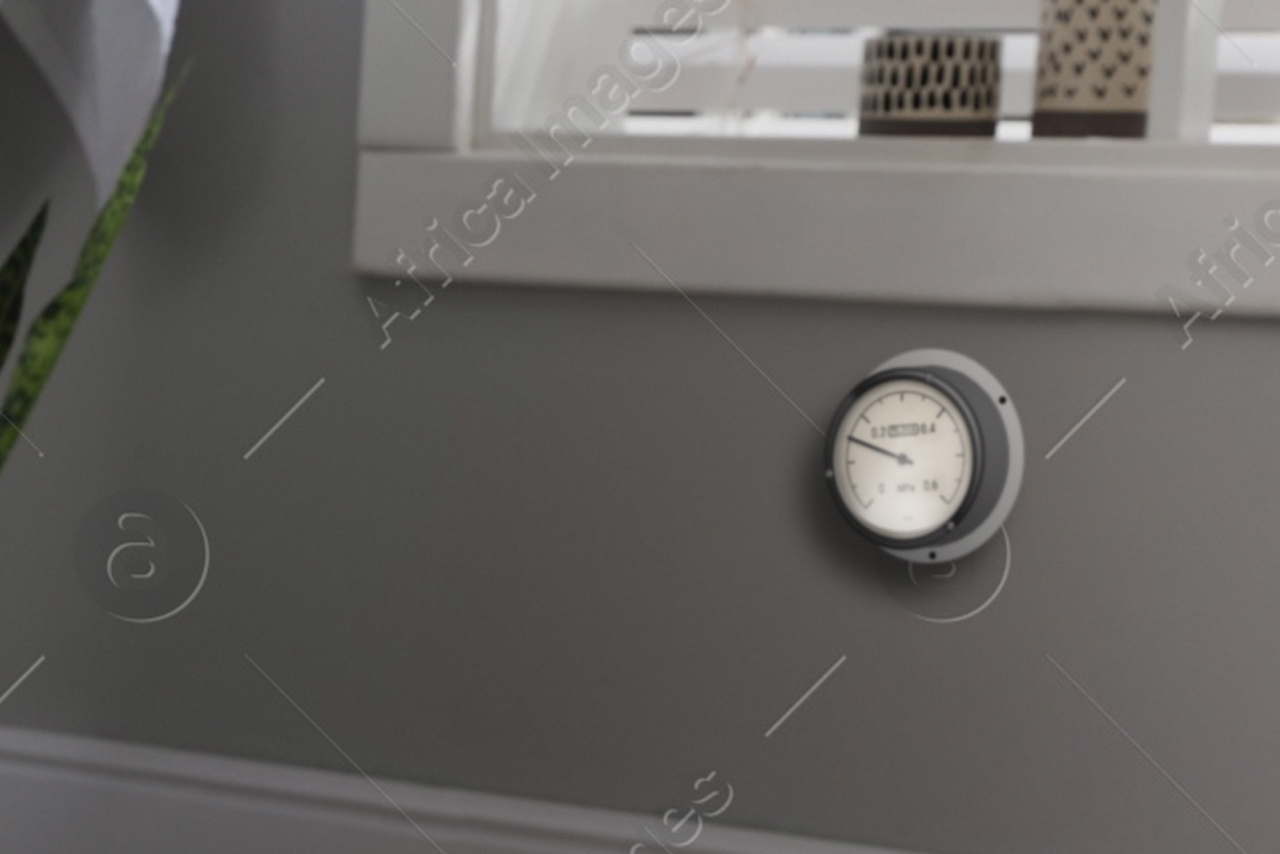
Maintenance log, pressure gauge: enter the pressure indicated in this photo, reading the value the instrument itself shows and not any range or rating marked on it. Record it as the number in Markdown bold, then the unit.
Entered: **0.15** MPa
